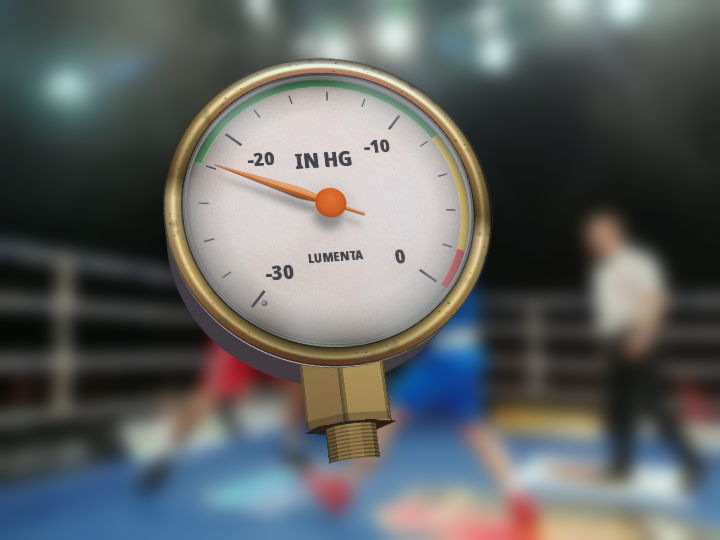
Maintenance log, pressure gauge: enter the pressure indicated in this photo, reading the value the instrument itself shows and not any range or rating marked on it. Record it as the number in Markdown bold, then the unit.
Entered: **-22** inHg
